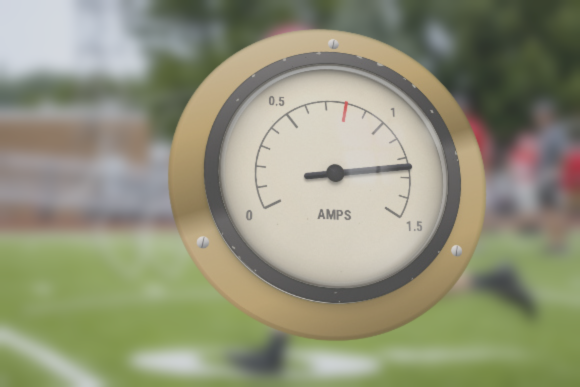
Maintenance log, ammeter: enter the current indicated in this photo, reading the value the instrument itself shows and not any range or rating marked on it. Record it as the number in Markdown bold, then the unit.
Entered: **1.25** A
